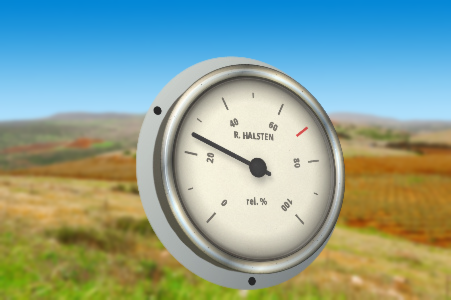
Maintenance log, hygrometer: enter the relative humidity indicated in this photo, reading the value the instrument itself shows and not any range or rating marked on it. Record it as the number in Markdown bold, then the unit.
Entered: **25** %
